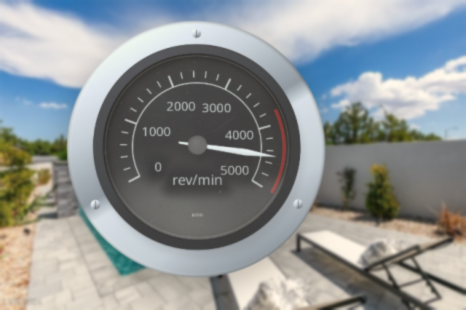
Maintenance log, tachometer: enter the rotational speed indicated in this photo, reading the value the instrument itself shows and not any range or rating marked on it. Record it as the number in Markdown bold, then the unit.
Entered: **4500** rpm
